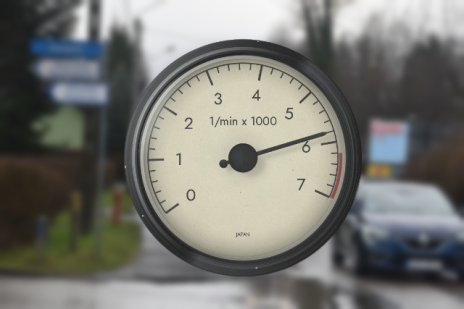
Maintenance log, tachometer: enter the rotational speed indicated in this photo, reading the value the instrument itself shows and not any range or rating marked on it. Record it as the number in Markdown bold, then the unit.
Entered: **5800** rpm
